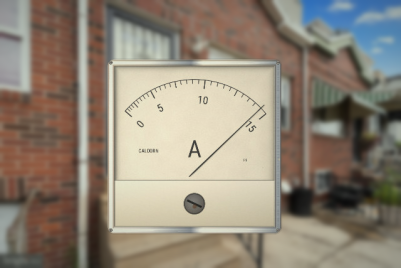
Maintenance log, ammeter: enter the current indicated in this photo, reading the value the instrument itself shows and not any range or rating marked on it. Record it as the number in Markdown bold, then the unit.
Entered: **14.5** A
